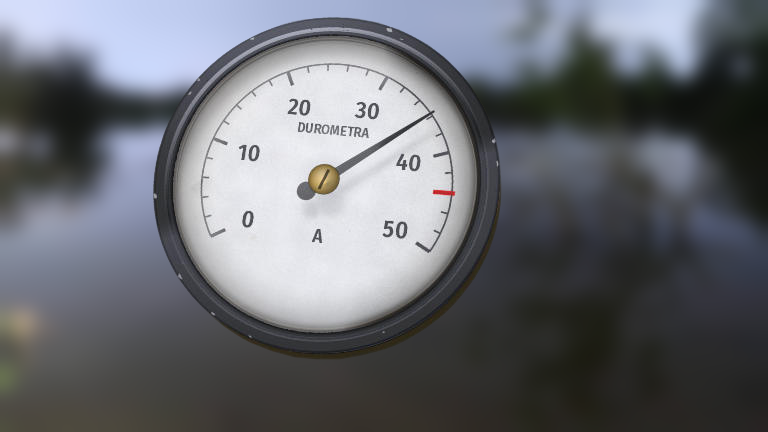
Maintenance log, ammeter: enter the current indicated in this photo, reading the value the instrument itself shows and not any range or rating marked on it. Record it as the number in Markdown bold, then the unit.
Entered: **36** A
